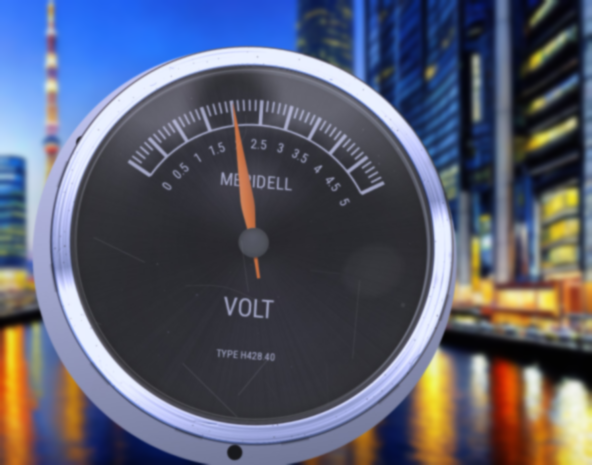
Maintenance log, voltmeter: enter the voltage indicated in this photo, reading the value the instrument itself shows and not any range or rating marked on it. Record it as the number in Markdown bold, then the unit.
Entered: **2** V
